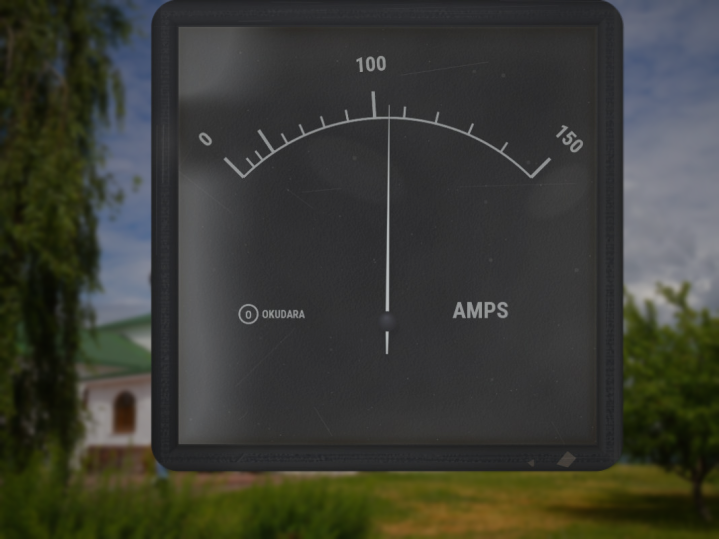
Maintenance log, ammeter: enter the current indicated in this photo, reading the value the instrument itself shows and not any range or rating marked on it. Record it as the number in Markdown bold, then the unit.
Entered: **105** A
